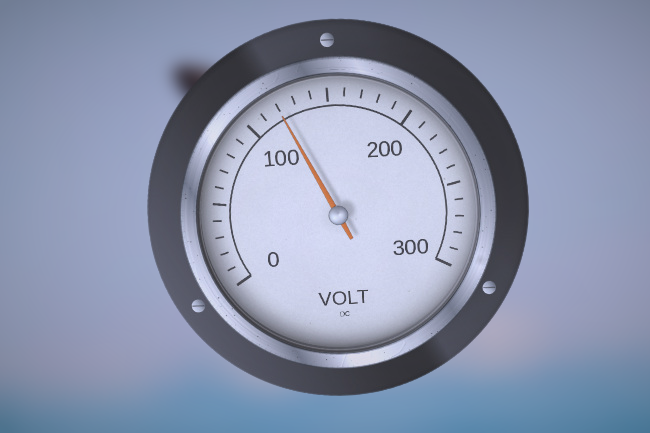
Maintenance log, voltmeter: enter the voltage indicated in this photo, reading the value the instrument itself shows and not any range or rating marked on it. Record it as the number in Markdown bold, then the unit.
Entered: **120** V
